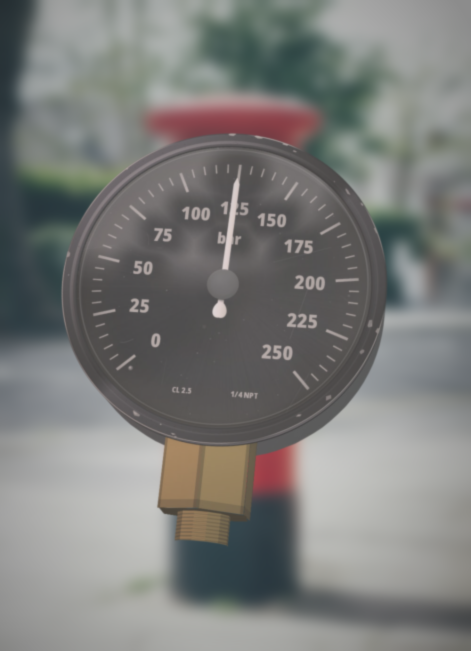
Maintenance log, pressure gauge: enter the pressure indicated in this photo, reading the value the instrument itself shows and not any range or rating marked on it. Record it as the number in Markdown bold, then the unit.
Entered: **125** bar
